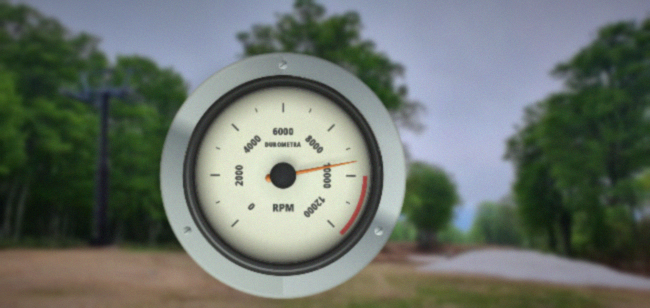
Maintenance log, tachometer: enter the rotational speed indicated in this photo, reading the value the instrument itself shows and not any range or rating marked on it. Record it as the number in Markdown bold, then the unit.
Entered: **9500** rpm
